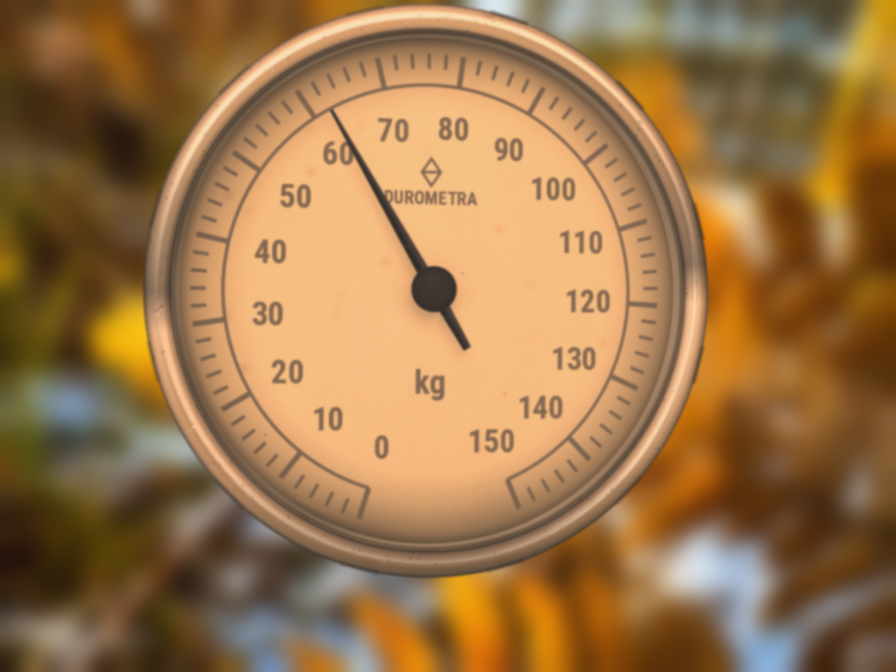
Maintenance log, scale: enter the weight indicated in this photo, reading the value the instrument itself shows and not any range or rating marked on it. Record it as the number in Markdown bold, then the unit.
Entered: **62** kg
